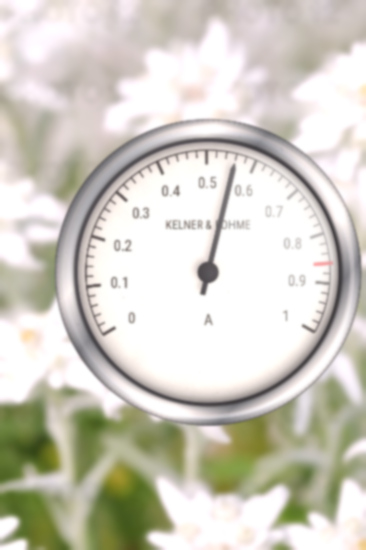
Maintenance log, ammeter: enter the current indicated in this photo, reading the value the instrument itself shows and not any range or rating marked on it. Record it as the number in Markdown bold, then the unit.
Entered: **0.56** A
